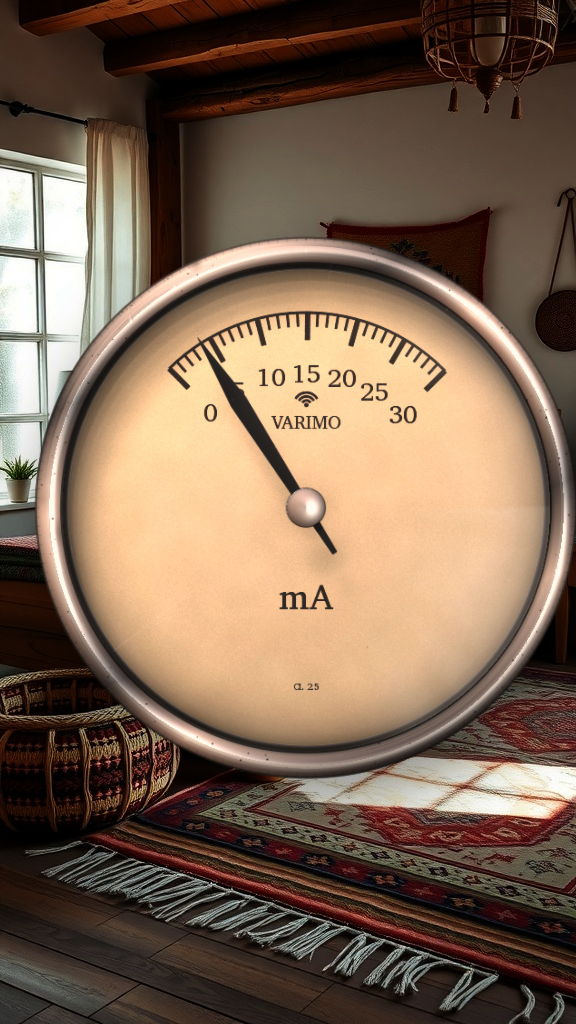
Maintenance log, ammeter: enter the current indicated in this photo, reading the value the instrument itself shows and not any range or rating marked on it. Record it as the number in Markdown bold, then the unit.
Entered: **4** mA
